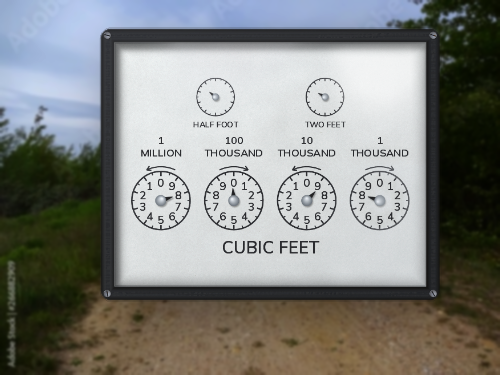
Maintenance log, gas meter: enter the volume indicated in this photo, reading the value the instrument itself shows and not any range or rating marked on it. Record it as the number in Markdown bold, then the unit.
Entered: **798800** ft³
